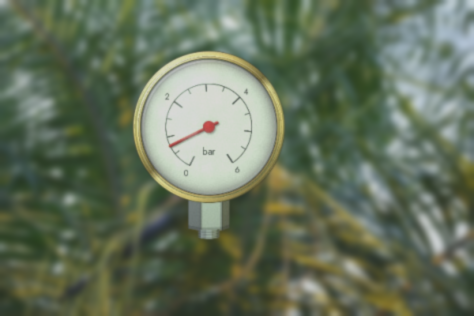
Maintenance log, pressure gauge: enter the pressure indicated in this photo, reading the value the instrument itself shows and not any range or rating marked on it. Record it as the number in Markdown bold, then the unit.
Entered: **0.75** bar
